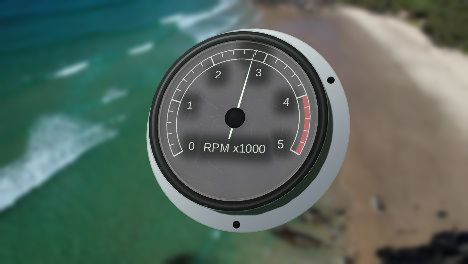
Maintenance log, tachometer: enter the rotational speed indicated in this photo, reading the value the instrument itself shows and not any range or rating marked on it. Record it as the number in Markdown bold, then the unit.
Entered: **2800** rpm
